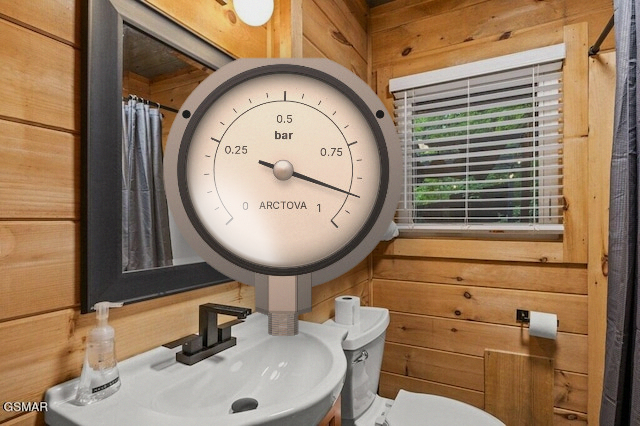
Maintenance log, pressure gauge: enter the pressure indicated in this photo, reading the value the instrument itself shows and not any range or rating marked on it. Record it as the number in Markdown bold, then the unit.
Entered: **0.9** bar
